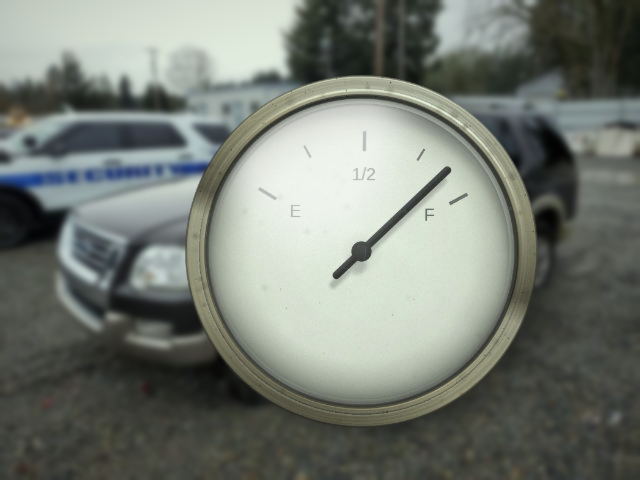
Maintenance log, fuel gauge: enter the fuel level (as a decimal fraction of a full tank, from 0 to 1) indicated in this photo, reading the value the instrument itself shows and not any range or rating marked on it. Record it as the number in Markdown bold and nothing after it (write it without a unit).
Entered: **0.875**
